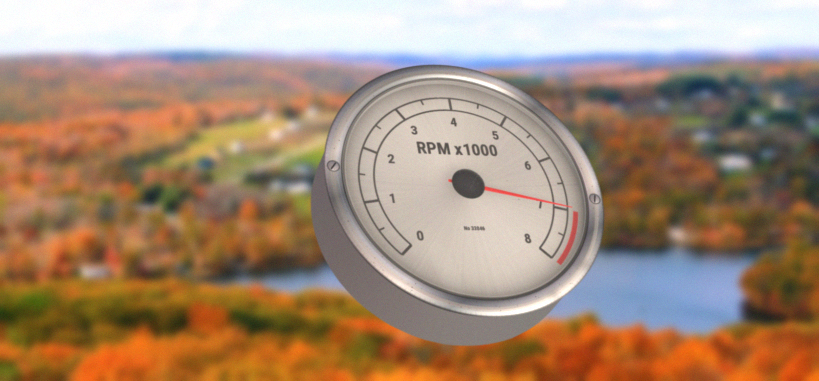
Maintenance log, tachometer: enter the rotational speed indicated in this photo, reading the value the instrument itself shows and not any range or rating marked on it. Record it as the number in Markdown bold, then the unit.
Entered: **7000** rpm
